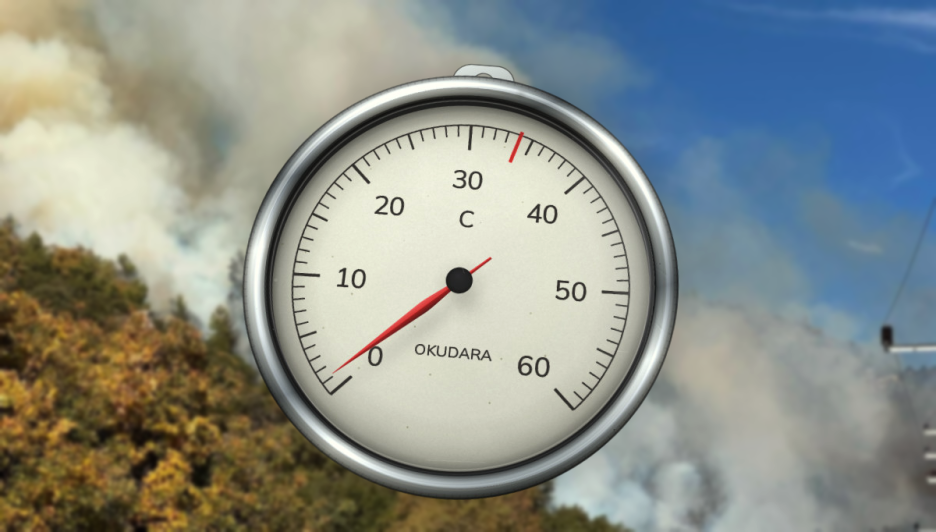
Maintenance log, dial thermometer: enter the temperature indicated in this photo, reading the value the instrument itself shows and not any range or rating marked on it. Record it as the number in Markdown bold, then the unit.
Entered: **1** °C
